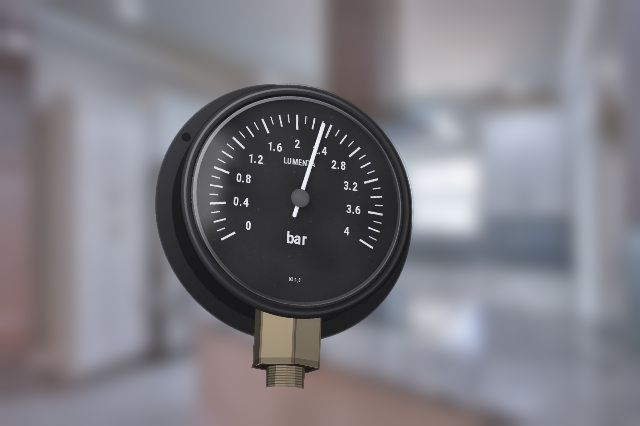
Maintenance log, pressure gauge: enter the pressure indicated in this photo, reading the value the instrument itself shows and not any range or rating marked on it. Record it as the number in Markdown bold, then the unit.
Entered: **2.3** bar
